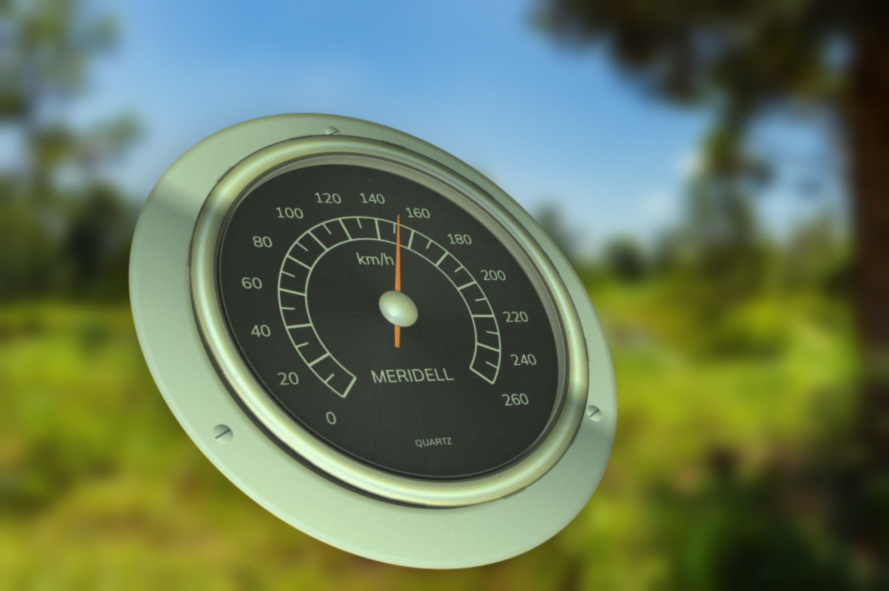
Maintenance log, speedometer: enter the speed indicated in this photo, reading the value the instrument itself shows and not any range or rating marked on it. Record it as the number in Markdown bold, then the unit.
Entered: **150** km/h
